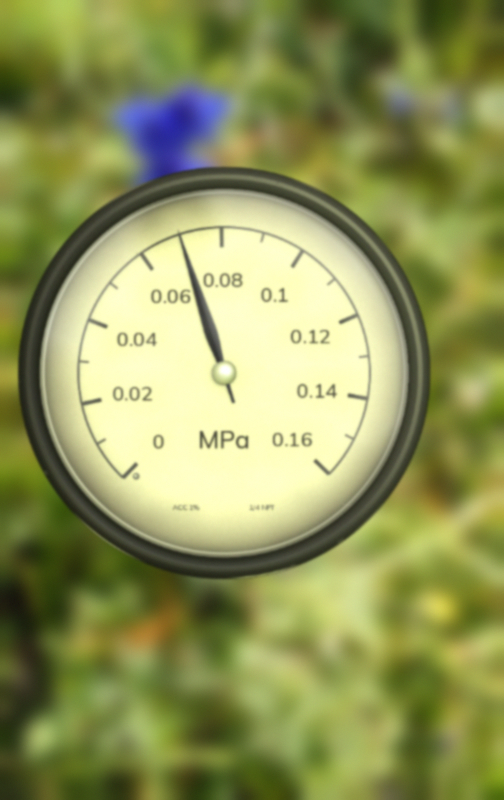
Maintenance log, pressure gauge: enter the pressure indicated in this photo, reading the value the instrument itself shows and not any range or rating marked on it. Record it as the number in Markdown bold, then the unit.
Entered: **0.07** MPa
